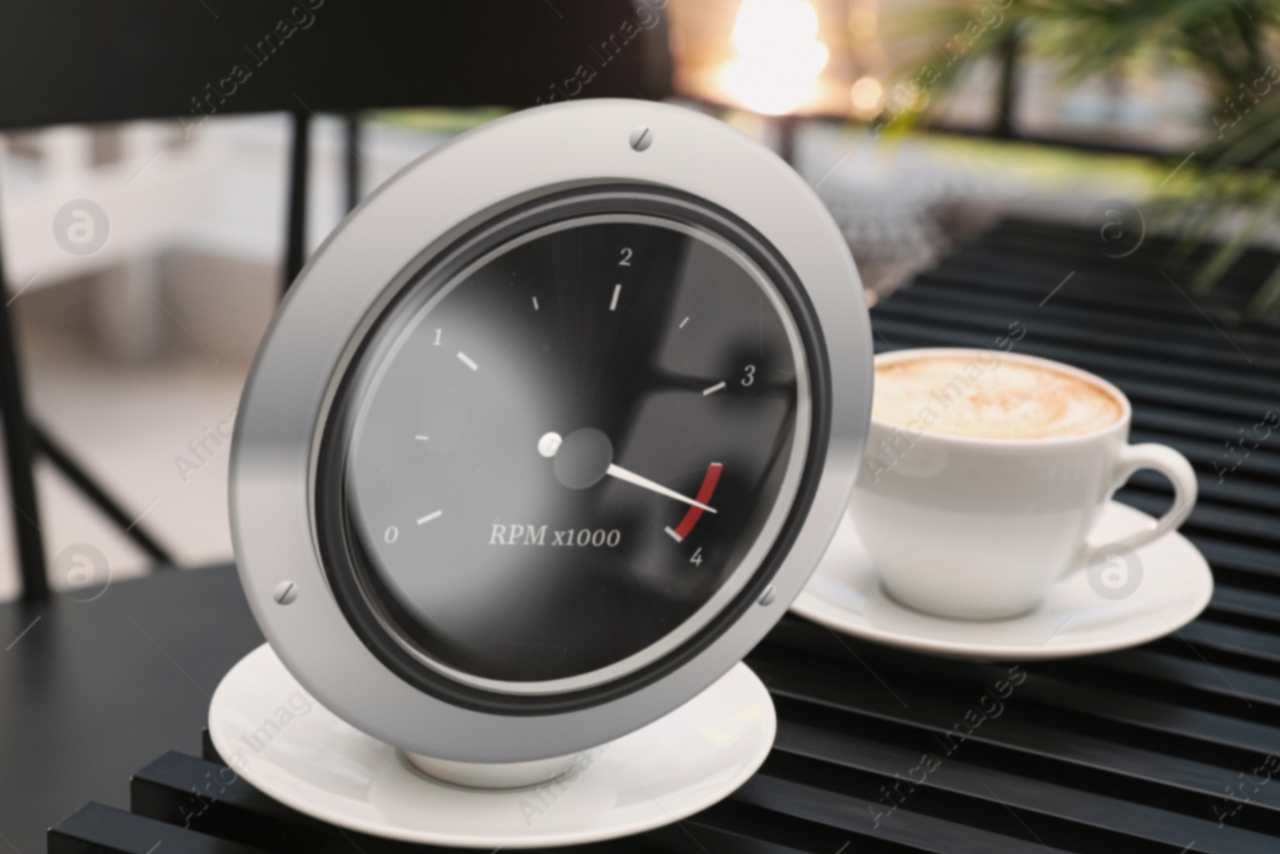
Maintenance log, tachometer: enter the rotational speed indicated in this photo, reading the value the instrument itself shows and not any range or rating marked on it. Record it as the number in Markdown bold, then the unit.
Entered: **3750** rpm
